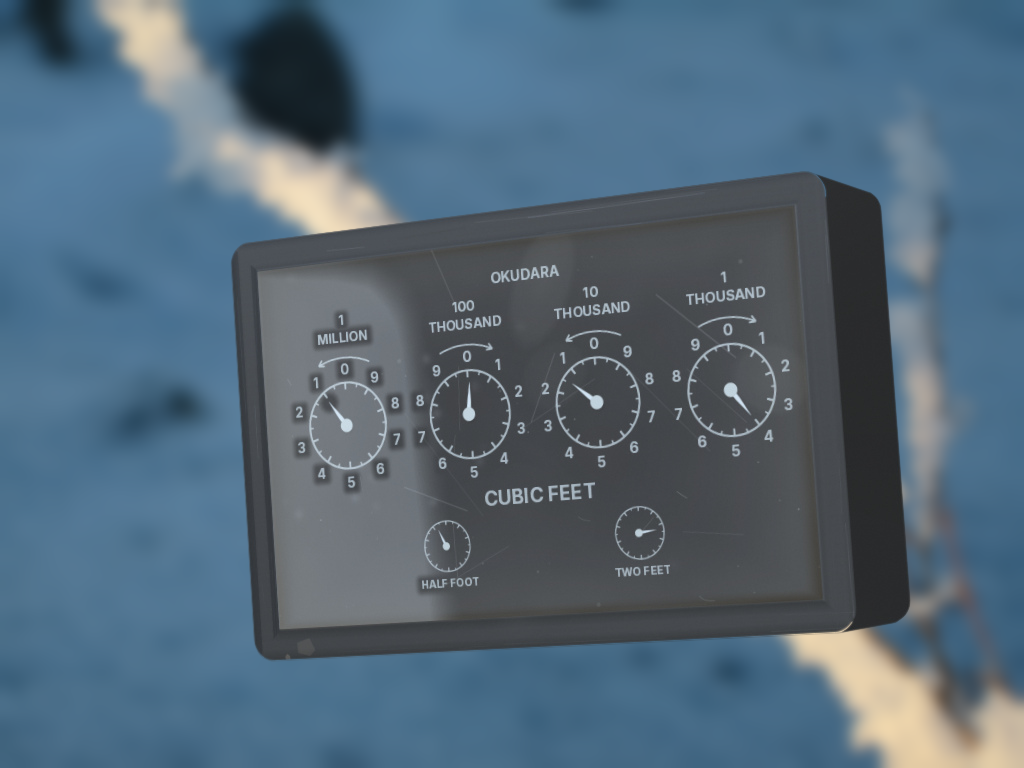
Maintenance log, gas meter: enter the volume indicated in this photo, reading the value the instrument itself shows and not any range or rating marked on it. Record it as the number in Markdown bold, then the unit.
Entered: **101400** ft³
